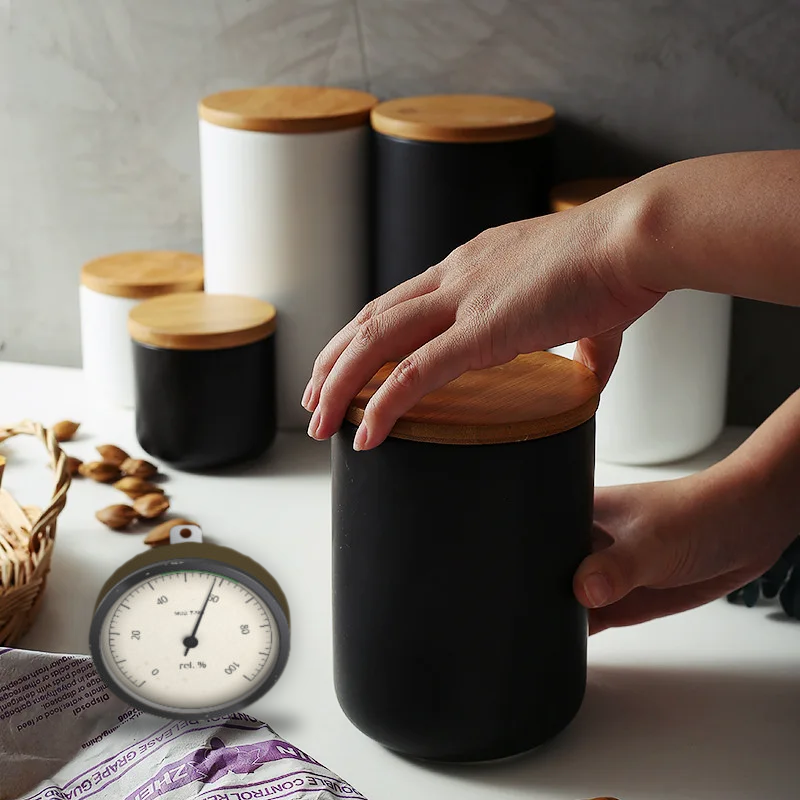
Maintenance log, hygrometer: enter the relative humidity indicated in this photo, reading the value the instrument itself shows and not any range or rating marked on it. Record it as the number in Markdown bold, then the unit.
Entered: **58** %
